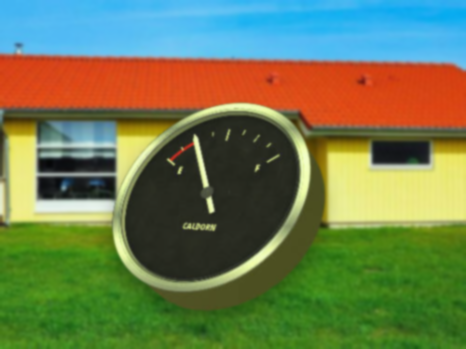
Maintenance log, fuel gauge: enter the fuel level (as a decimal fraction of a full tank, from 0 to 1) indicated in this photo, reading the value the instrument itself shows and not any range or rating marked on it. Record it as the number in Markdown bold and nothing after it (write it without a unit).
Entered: **0.25**
